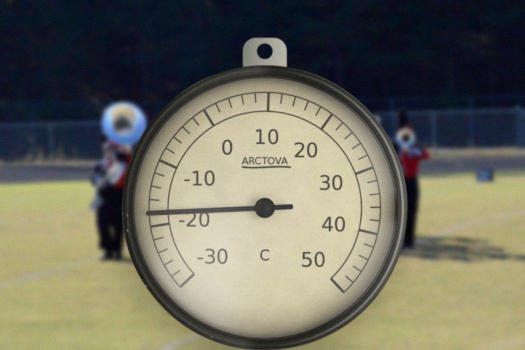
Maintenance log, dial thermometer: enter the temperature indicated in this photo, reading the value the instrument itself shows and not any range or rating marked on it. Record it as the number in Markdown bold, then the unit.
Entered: **-18** °C
